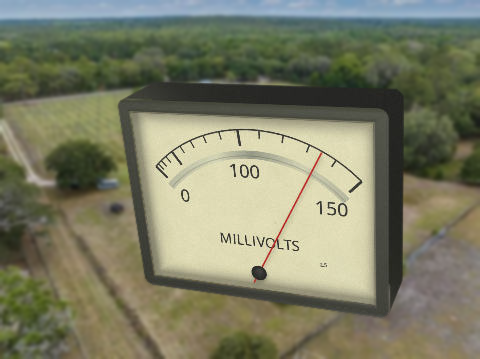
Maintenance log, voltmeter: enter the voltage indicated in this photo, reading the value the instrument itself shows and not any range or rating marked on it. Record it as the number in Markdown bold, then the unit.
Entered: **135** mV
